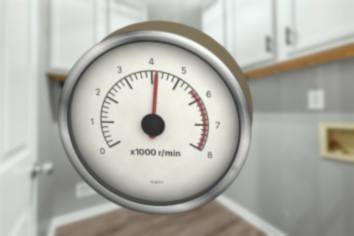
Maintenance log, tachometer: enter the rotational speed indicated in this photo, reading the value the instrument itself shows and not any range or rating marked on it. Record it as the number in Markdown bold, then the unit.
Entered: **4200** rpm
